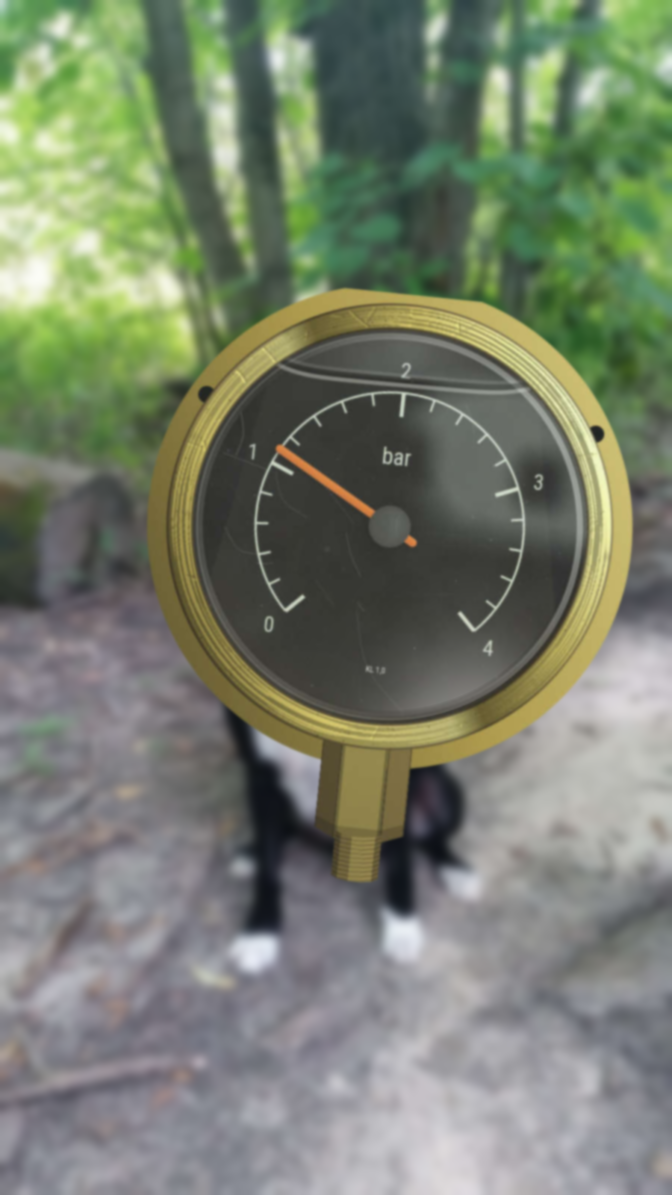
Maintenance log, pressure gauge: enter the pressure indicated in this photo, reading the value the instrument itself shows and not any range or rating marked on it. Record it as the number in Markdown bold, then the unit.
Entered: **1.1** bar
